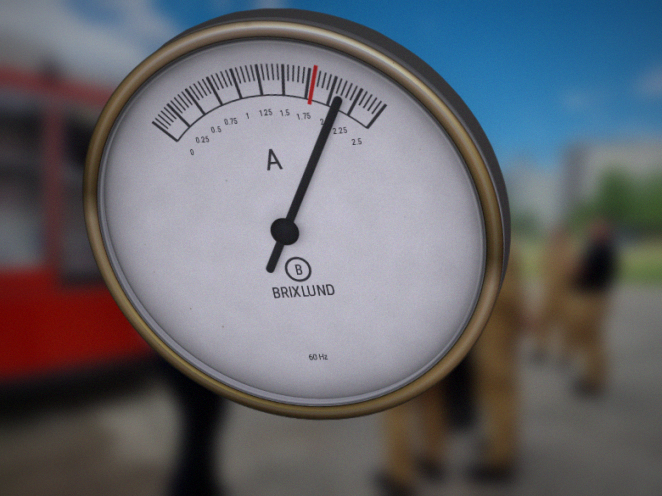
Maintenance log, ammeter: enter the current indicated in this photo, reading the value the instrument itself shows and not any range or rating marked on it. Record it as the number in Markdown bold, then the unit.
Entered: **2.1** A
